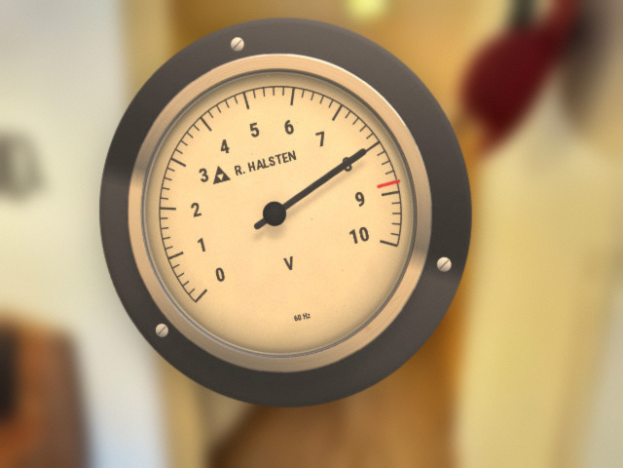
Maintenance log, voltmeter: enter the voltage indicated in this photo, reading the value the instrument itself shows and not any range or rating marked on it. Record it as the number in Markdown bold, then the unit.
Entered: **8** V
